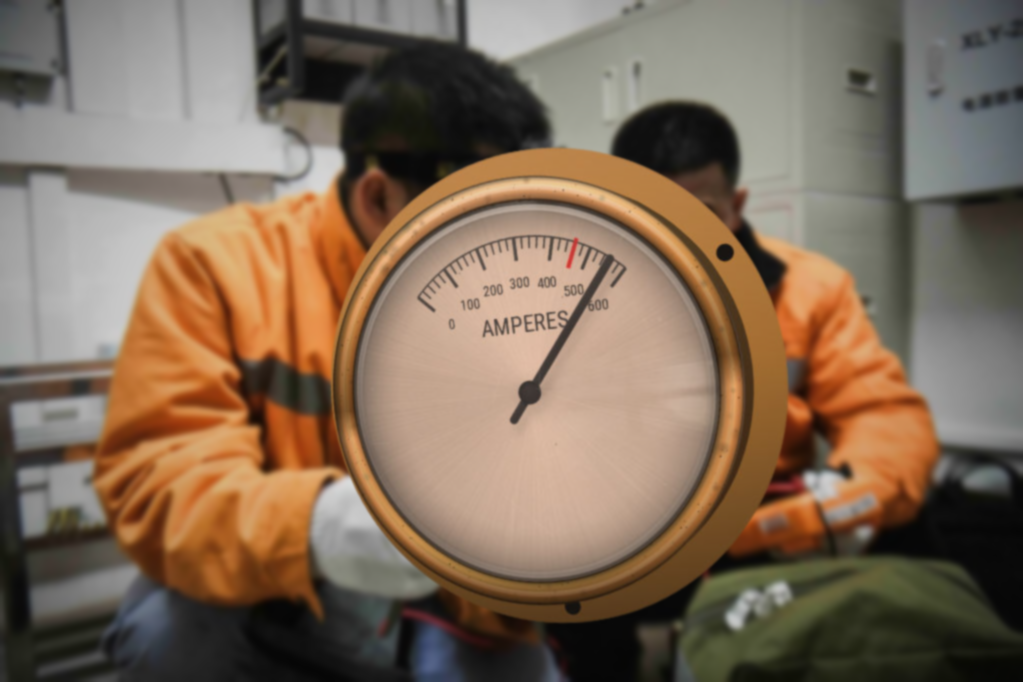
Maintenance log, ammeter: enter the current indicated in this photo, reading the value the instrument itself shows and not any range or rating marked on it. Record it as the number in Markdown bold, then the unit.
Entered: **560** A
